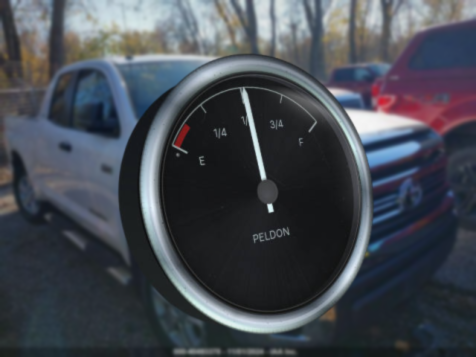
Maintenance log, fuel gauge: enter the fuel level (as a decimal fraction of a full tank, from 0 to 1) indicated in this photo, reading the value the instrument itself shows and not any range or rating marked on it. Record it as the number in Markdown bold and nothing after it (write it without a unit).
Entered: **0.5**
